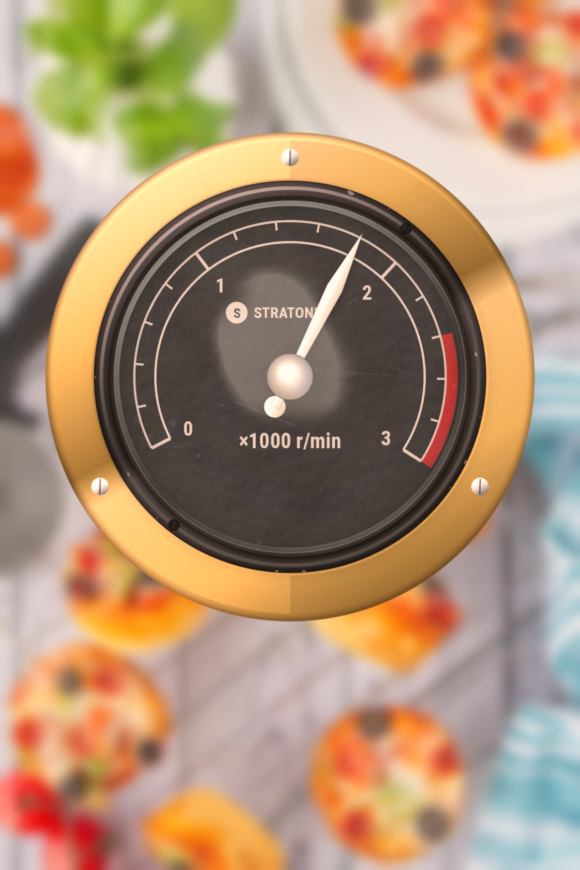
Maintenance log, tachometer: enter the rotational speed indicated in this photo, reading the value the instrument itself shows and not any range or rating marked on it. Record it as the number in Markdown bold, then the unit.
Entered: **1800** rpm
